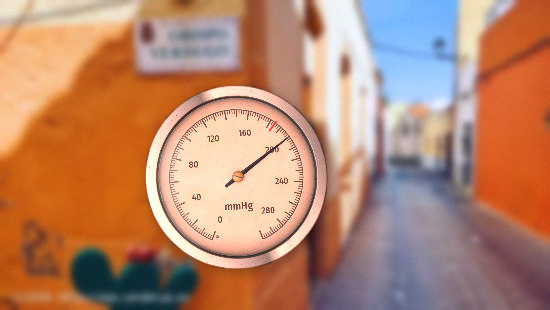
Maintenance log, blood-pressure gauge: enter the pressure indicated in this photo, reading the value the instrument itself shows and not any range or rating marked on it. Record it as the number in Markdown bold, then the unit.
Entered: **200** mmHg
